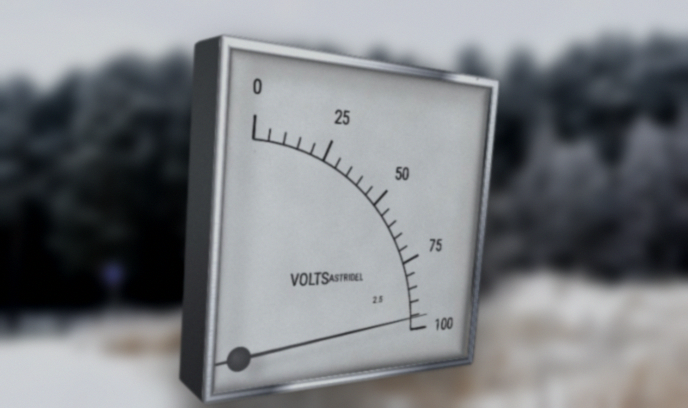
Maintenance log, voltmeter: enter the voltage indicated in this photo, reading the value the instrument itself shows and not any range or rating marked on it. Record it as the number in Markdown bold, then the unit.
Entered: **95** V
